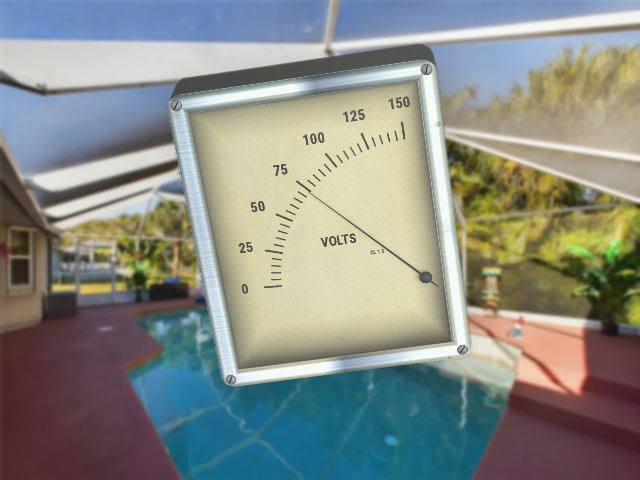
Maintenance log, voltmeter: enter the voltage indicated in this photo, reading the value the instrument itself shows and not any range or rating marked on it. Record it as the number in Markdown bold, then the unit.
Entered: **75** V
